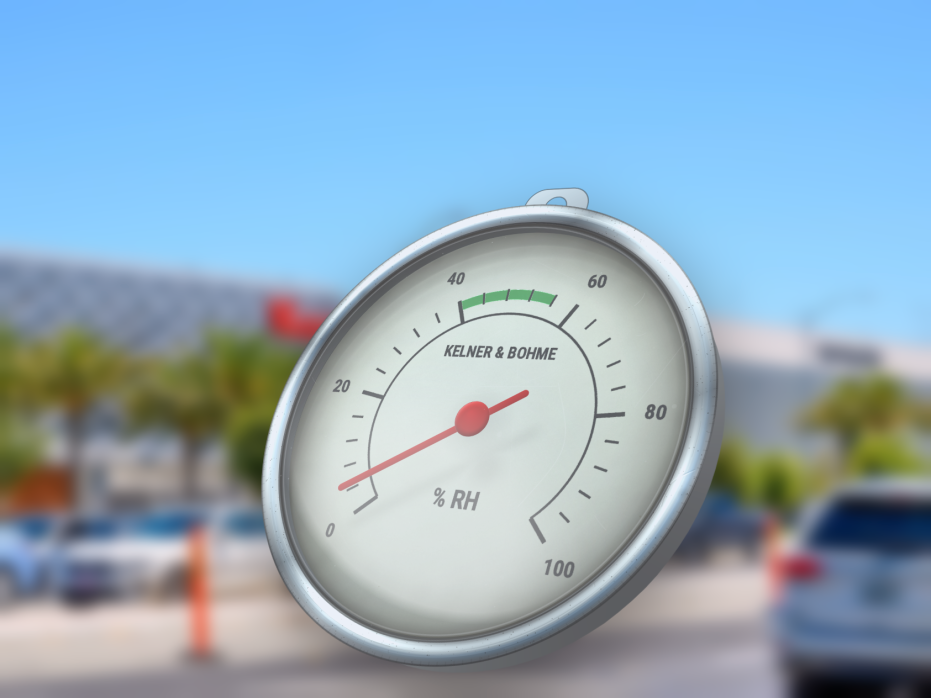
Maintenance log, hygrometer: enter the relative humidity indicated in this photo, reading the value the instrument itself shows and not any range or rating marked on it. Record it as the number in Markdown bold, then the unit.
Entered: **4** %
